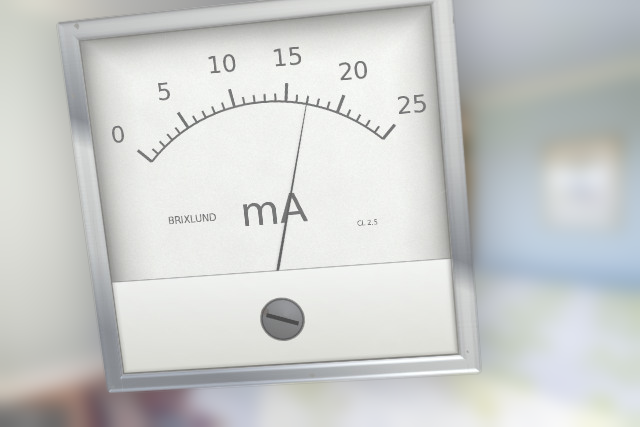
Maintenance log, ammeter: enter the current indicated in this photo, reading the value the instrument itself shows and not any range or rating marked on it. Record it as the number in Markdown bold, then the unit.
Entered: **17** mA
